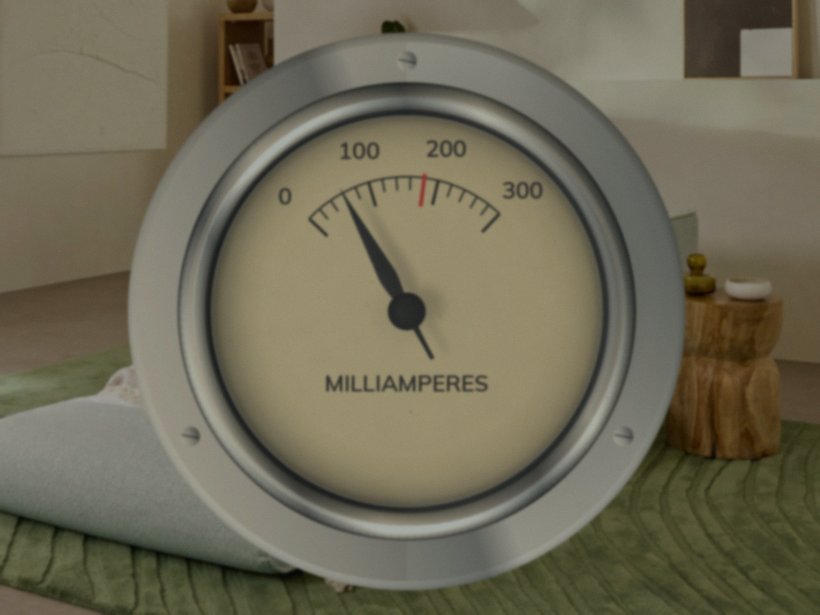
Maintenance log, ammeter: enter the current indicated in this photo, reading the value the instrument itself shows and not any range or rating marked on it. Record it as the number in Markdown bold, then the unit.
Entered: **60** mA
